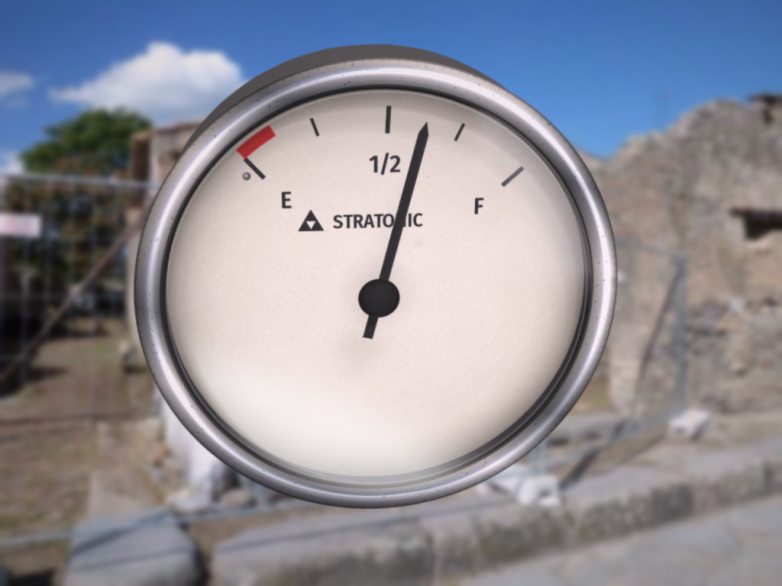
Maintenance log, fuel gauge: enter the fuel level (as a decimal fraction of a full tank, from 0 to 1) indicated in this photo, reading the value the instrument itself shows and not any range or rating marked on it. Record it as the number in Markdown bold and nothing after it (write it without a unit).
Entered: **0.625**
